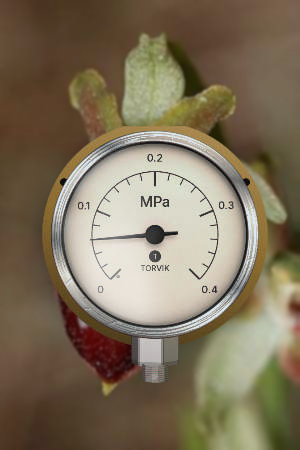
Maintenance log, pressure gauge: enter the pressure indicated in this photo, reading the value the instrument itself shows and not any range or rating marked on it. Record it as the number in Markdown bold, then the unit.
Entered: **0.06** MPa
